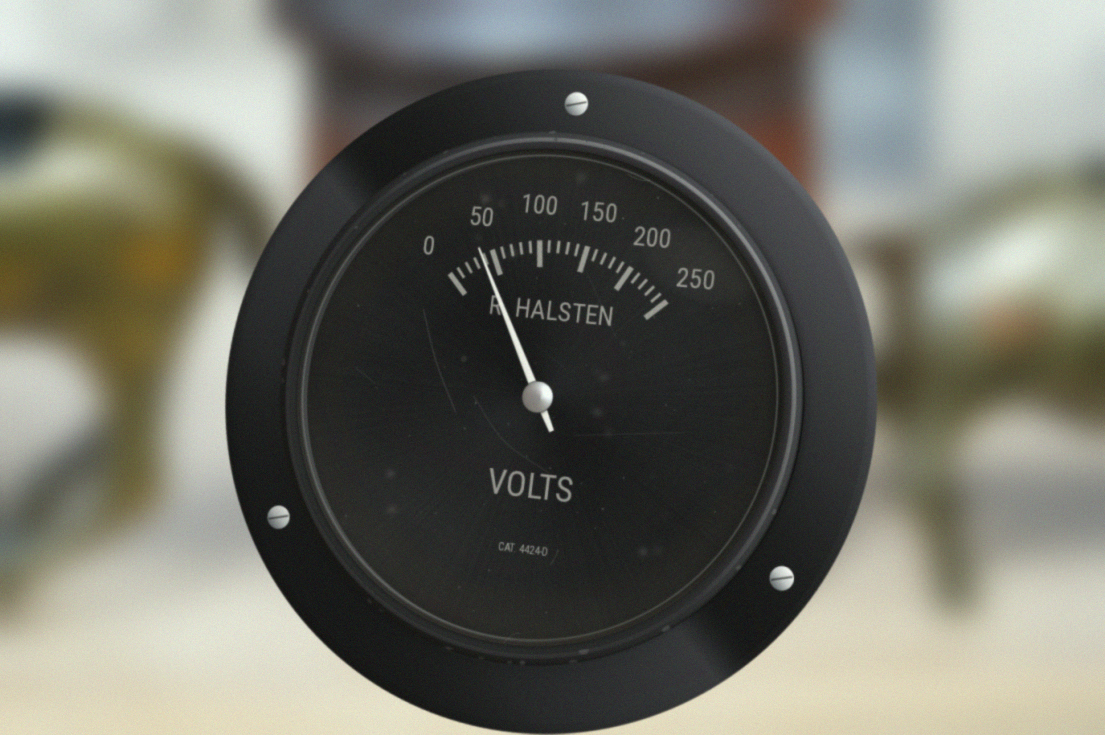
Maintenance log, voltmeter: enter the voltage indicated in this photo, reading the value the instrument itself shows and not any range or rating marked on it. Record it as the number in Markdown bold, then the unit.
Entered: **40** V
